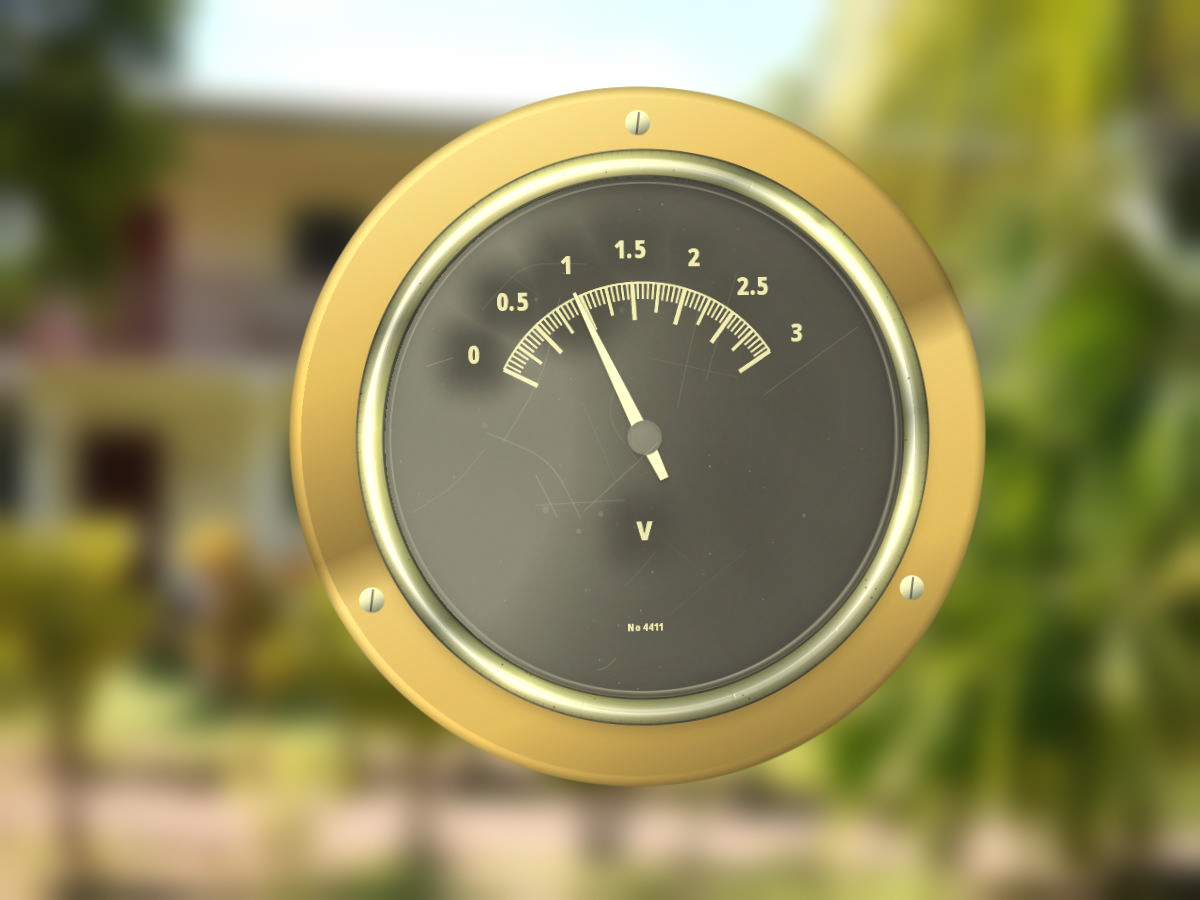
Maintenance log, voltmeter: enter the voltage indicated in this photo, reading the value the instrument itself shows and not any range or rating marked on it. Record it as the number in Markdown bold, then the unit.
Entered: **0.95** V
